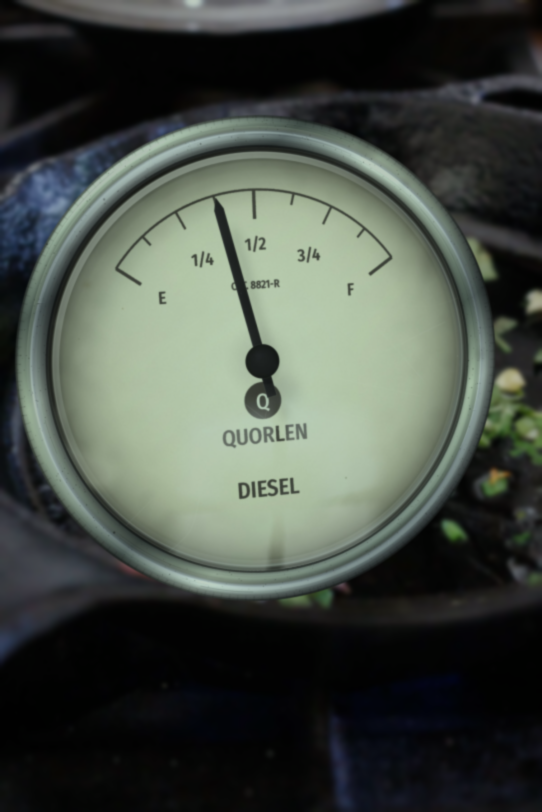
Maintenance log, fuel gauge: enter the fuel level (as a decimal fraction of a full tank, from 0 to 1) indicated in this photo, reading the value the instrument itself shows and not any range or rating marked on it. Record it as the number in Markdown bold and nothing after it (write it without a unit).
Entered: **0.375**
